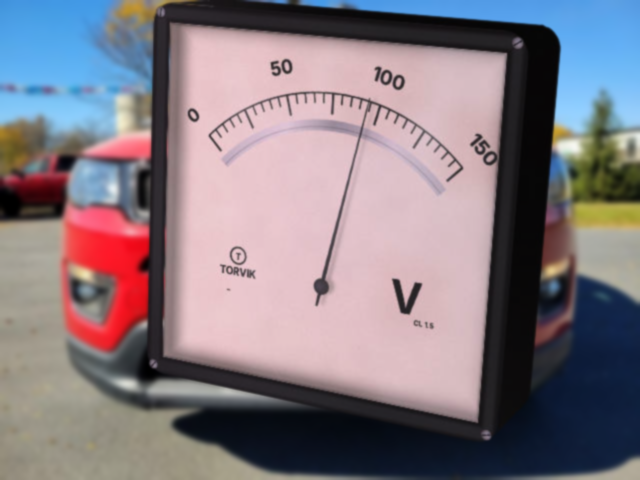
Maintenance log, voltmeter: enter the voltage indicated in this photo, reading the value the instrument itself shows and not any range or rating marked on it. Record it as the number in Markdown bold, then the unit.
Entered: **95** V
